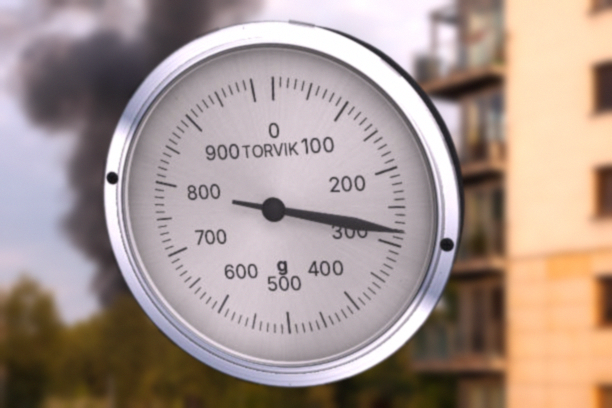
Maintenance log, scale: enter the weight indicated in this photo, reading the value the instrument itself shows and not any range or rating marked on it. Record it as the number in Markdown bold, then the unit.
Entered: **280** g
